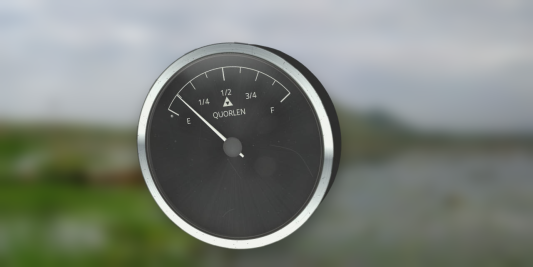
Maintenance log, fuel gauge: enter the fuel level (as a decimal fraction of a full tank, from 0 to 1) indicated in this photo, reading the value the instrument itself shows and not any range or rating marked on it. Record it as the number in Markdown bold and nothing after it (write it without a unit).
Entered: **0.125**
